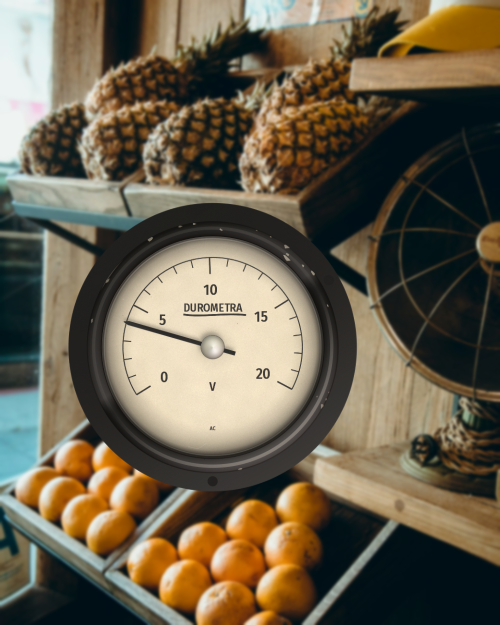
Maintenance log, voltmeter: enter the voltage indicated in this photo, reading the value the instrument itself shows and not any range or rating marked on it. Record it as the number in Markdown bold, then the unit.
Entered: **4** V
